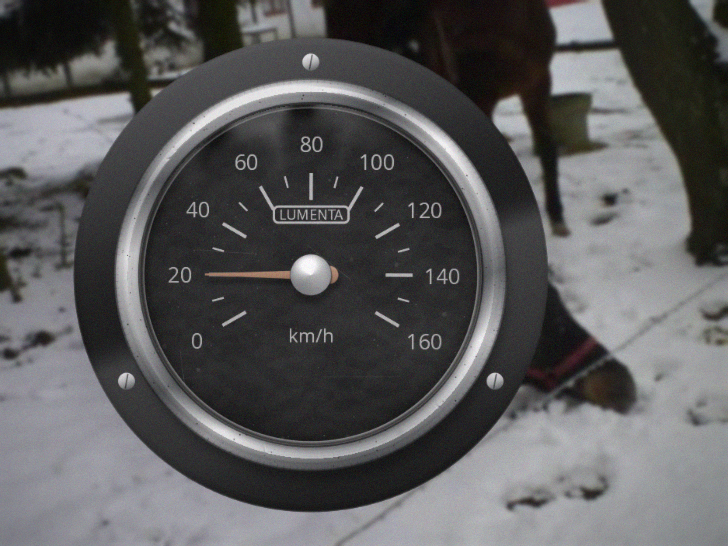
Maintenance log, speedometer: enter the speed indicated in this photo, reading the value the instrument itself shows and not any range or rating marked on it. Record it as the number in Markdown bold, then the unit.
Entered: **20** km/h
